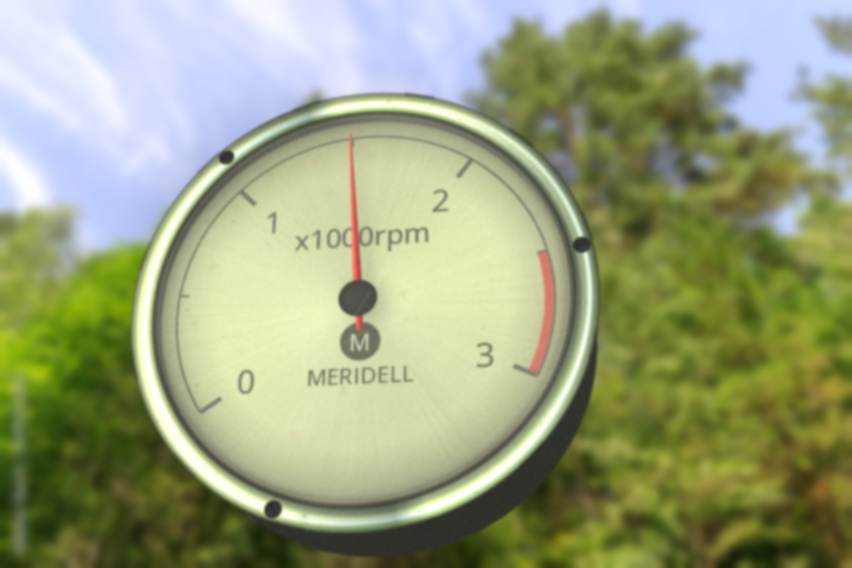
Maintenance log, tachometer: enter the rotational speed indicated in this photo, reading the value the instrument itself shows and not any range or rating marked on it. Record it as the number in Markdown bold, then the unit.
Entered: **1500** rpm
